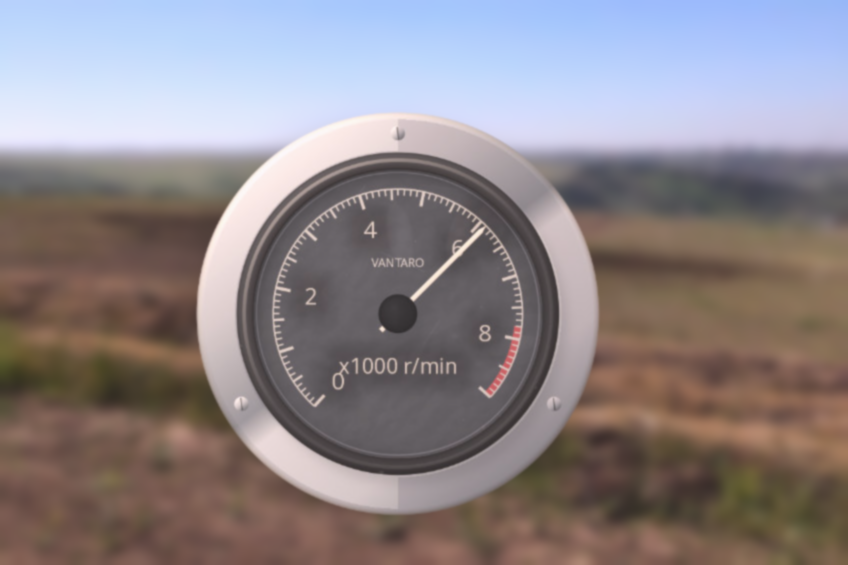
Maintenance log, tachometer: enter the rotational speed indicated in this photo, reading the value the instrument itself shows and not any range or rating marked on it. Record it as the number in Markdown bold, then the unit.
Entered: **6100** rpm
